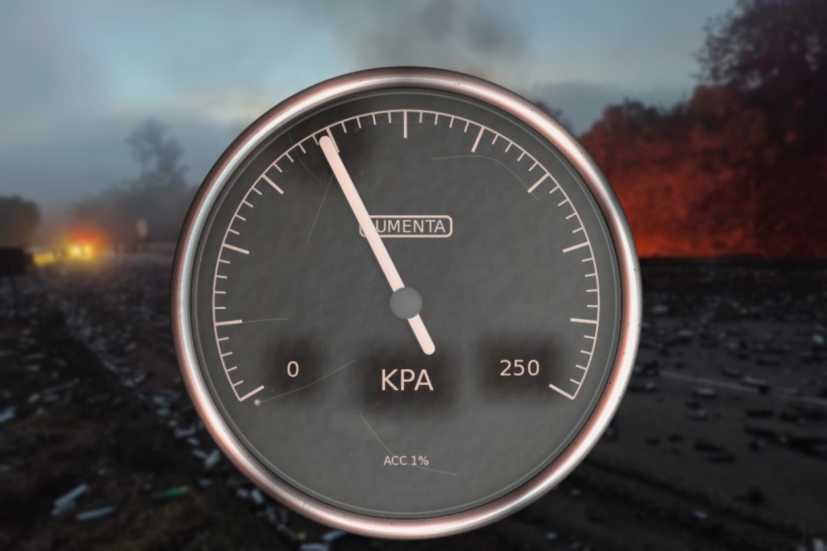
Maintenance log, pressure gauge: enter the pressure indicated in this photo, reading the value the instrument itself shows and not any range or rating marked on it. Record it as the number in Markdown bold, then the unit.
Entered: **97.5** kPa
